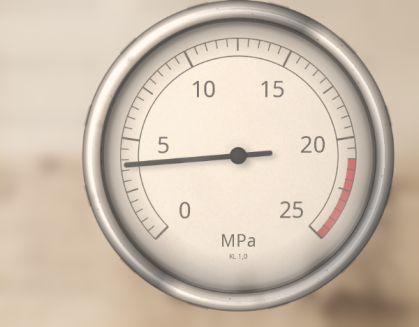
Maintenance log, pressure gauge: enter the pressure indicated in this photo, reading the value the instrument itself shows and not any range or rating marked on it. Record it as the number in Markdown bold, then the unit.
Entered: **3.75** MPa
